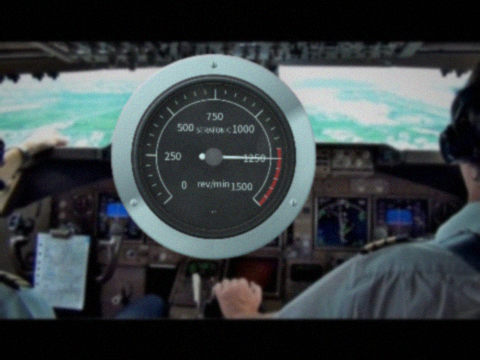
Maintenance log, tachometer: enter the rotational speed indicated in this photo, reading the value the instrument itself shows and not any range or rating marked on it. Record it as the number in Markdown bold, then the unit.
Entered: **1250** rpm
